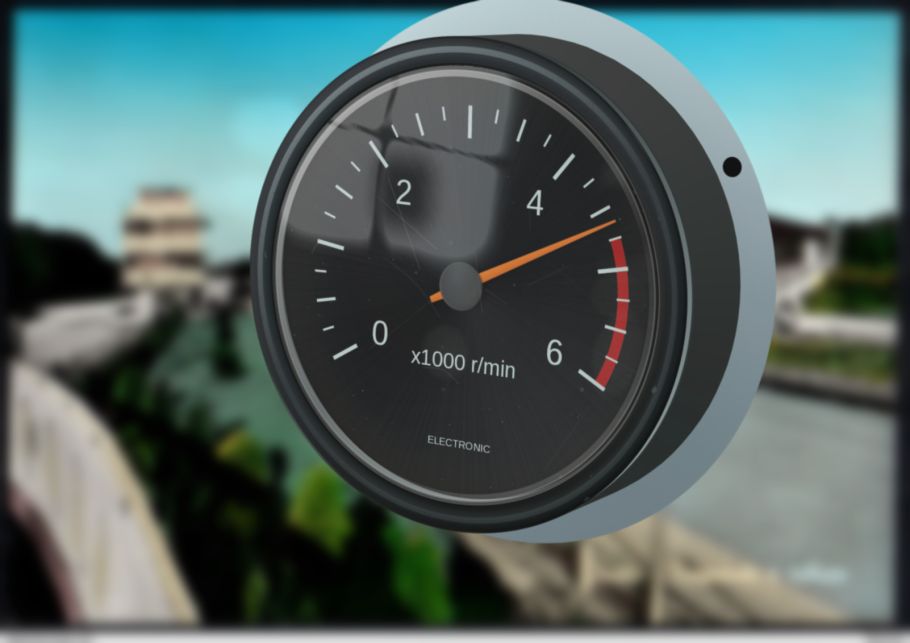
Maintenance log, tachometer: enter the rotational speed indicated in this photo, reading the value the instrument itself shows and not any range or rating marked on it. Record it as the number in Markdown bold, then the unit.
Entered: **4625** rpm
